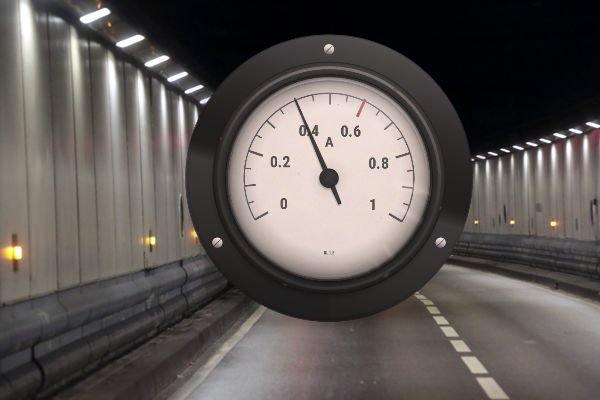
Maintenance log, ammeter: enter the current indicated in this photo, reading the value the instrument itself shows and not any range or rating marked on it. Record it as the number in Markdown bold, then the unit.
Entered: **0.4** A
